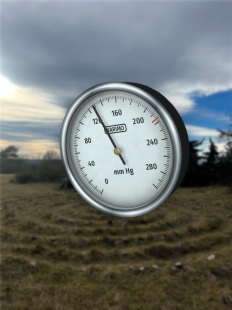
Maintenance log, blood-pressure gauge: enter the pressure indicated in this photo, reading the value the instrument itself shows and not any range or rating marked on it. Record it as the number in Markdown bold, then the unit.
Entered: **130** mmHg
